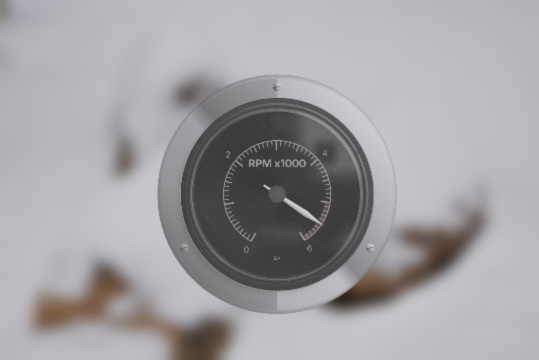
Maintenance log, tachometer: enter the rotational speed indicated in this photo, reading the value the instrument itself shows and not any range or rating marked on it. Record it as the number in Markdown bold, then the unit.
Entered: **5500** rpm
